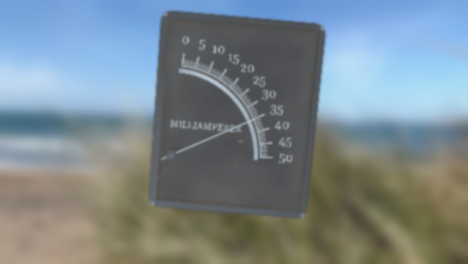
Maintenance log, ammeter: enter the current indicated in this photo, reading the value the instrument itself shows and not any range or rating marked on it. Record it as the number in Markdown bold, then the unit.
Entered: **35** mA
